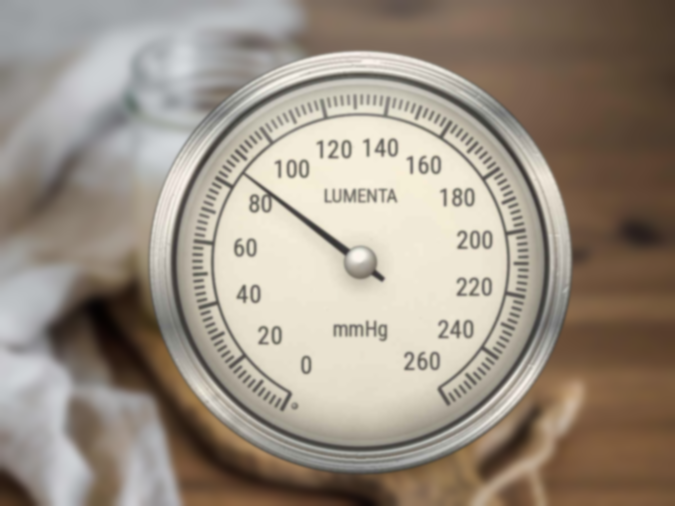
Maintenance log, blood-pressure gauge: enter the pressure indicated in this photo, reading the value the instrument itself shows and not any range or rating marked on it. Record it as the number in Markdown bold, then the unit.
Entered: **86** mmHg
